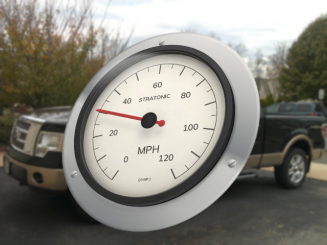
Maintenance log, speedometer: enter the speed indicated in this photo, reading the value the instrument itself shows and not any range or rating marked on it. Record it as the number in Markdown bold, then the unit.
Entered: **30** mph
